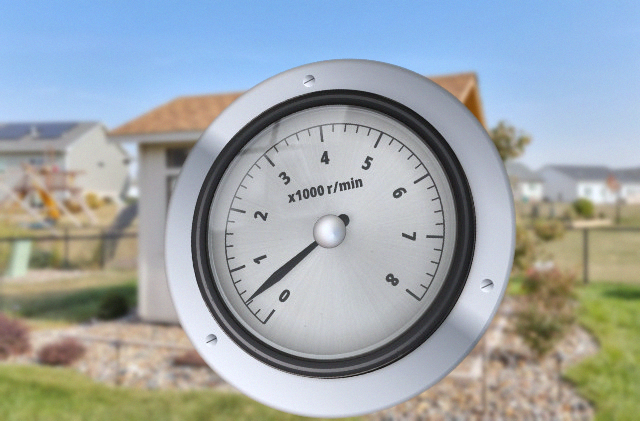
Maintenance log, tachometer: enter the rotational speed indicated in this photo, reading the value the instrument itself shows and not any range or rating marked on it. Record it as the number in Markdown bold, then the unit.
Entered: **400** rpm
